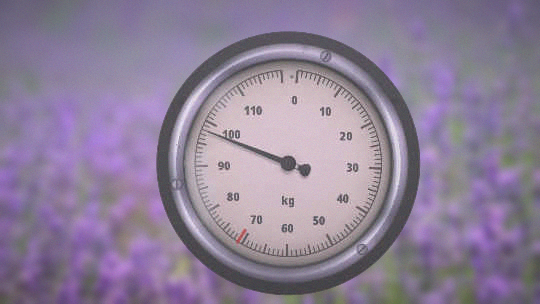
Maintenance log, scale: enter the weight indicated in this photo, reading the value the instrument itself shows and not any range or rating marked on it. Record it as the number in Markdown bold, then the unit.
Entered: **98** kg
